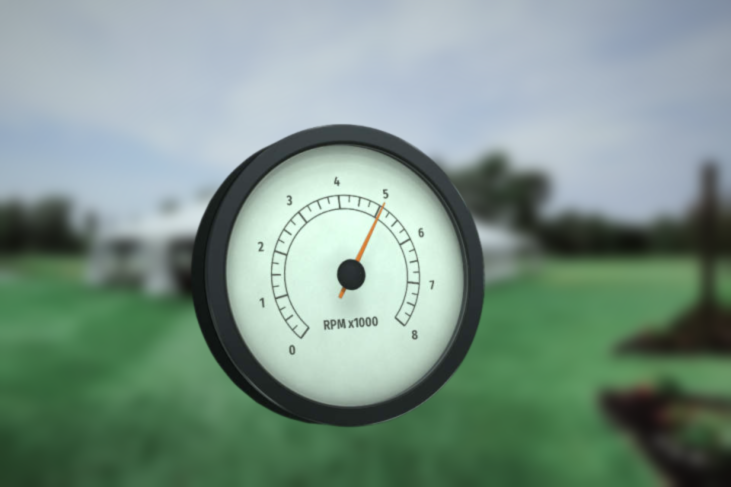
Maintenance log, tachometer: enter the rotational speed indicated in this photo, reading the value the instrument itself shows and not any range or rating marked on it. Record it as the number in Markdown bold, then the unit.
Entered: **5000** rpm
